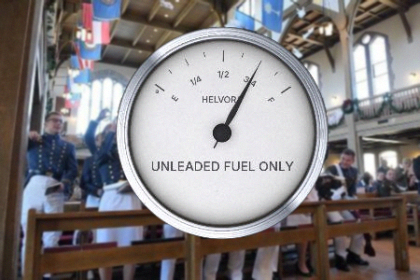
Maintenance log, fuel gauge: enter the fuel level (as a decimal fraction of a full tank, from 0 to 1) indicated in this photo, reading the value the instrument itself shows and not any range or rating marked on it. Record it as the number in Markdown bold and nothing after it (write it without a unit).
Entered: **0.75**
